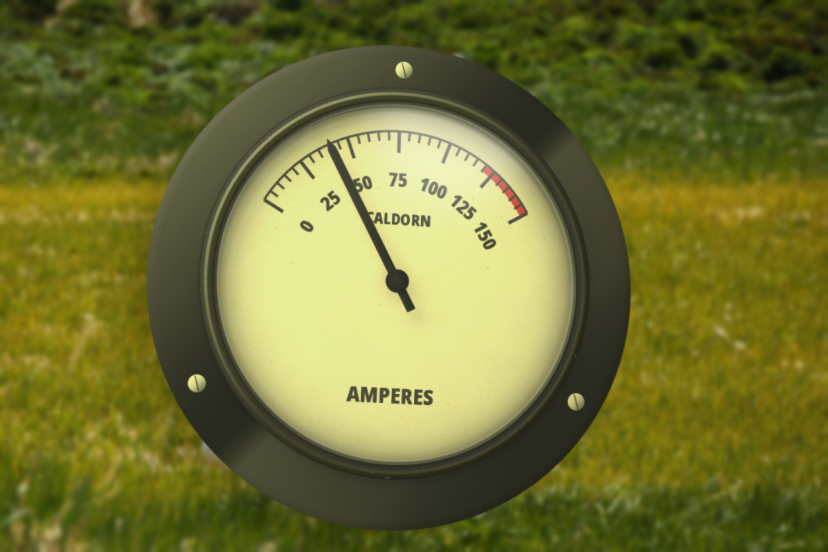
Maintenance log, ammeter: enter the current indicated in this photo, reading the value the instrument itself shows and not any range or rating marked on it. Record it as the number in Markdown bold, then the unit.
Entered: **40** A
